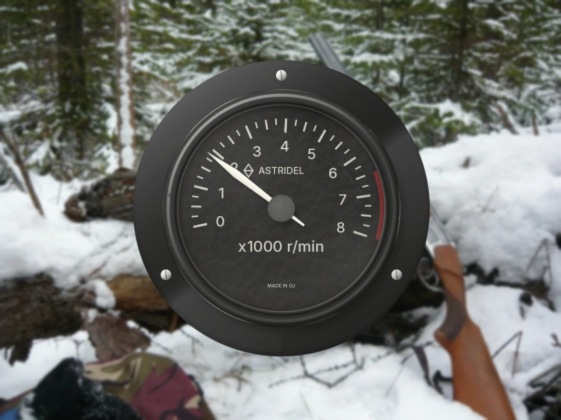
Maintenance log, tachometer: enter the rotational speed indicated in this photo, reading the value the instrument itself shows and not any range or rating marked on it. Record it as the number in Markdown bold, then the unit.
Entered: **1875** rpm
